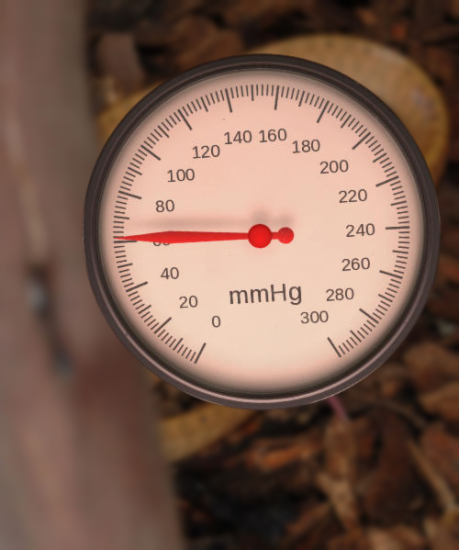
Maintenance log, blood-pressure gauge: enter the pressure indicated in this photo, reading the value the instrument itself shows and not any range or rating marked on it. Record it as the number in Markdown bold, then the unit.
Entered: **62** mmHg
